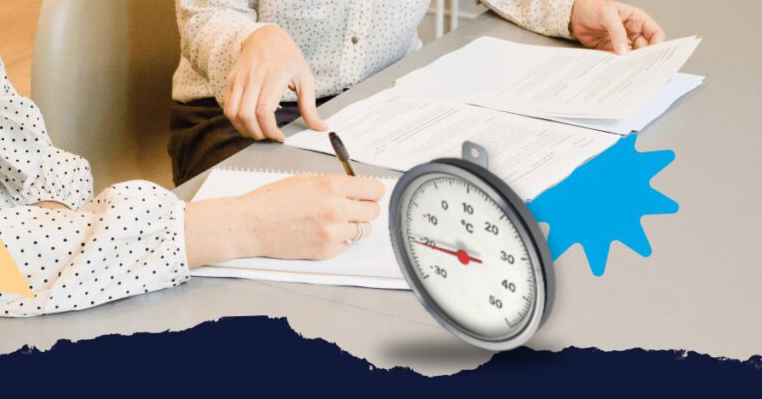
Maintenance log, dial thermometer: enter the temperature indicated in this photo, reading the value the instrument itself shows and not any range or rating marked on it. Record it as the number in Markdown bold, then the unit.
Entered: **-20** °C
